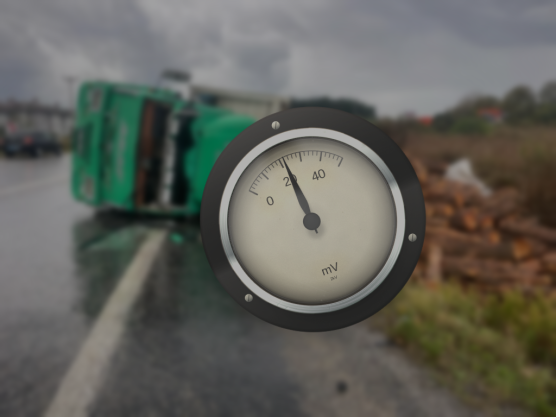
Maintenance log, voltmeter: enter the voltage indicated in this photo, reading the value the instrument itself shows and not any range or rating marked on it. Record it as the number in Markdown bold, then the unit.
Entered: **22** mV
